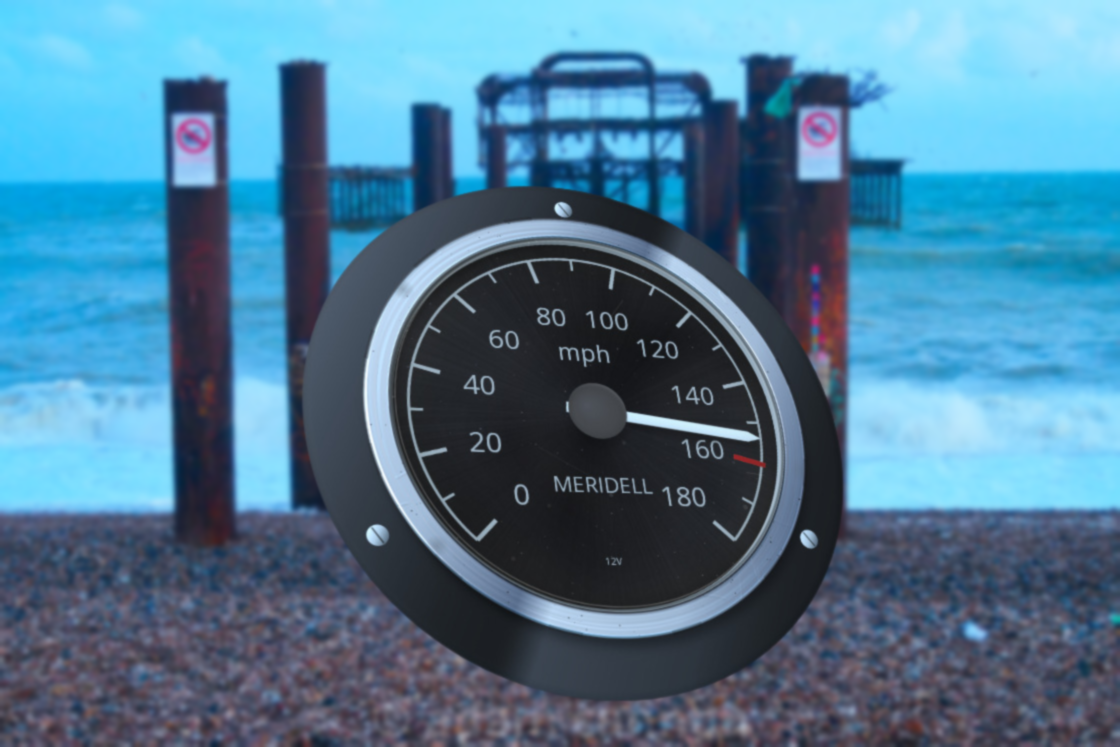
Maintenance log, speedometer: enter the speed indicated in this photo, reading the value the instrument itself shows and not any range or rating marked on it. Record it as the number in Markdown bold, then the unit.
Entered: **155** mph
